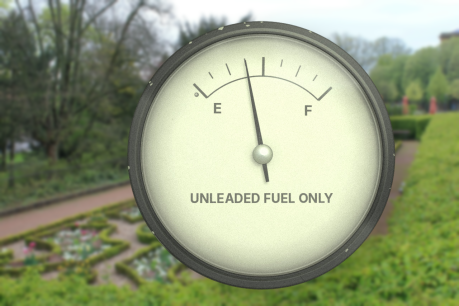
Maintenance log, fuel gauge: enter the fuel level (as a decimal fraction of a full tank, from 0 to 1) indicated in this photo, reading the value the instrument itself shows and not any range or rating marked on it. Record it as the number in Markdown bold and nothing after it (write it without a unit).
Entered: **0.375**
